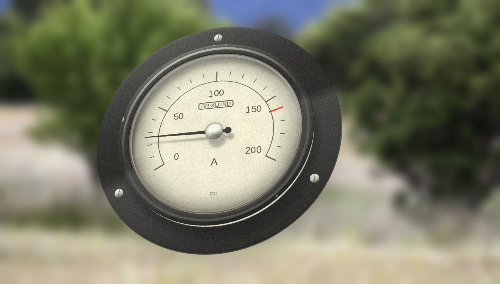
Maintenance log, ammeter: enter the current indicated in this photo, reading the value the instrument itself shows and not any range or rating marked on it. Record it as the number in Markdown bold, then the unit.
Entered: **25** A
